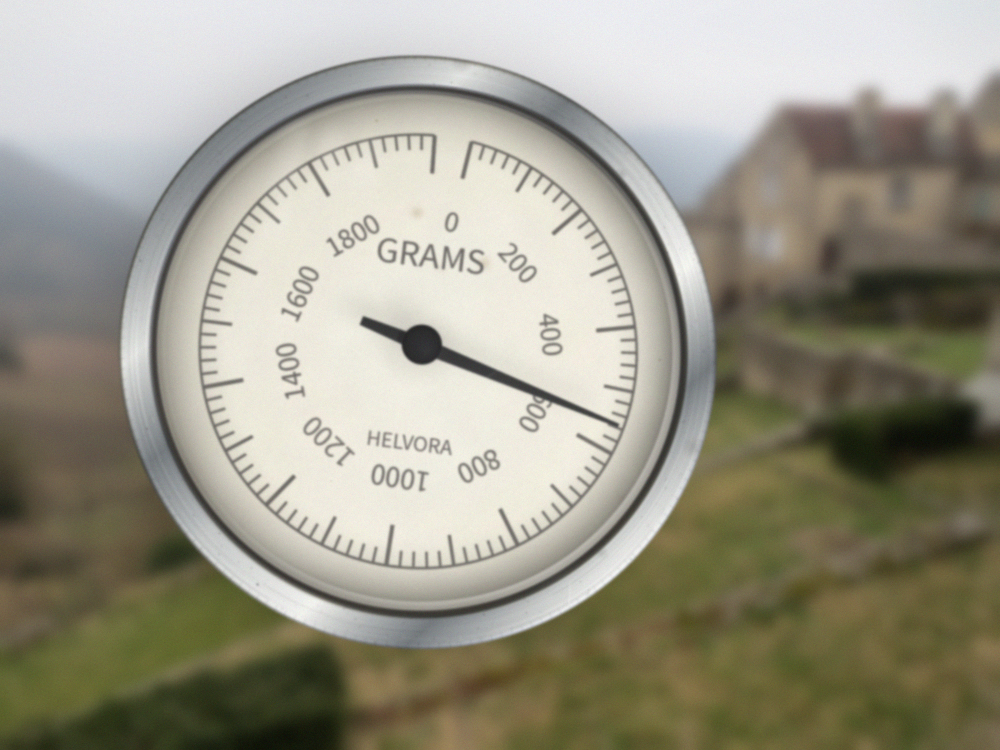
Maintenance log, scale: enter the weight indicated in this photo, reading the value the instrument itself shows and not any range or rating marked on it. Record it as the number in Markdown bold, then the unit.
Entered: **560** g
